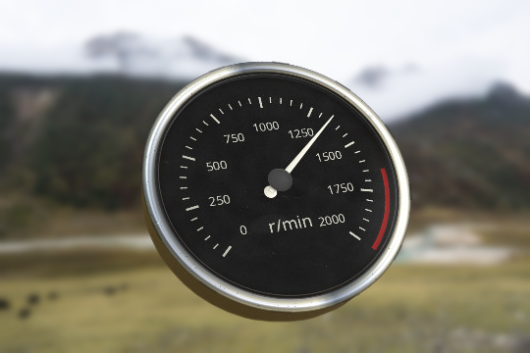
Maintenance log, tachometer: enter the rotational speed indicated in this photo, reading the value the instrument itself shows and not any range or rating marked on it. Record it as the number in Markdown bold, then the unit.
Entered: **1350** rpm
